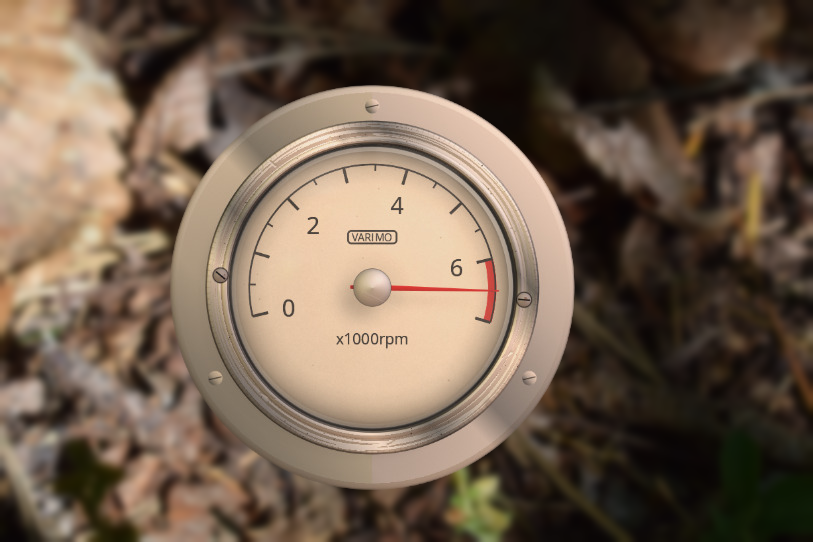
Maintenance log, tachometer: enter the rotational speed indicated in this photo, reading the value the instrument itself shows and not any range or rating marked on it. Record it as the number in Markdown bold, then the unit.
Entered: **6500** rpm
